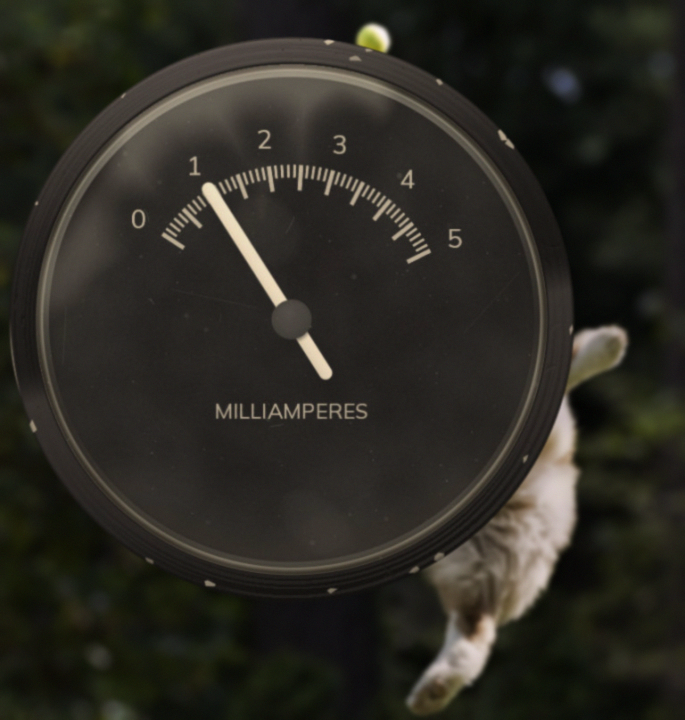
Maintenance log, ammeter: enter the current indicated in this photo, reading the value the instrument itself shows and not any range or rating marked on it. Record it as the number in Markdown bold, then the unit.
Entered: **1** mA
